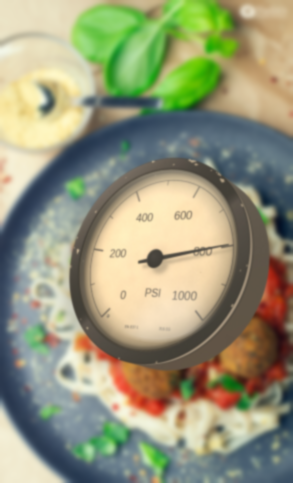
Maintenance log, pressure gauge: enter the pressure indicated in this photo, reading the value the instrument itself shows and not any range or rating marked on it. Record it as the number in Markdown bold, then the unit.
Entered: **800** psi
